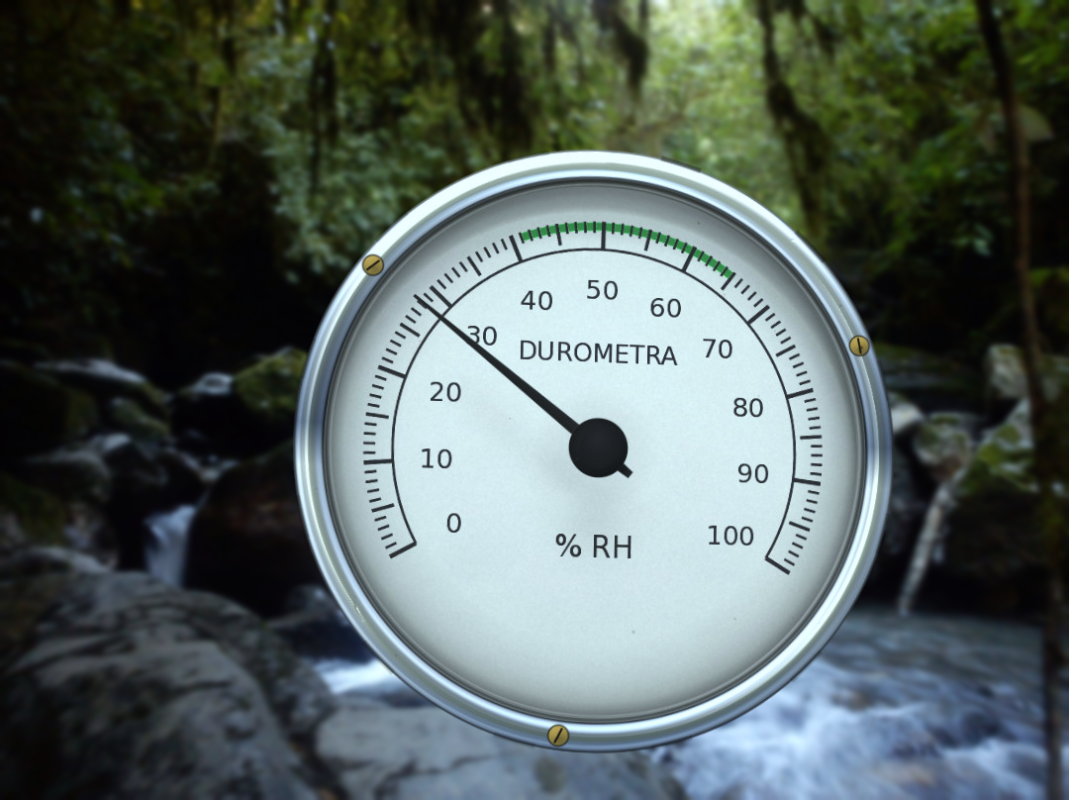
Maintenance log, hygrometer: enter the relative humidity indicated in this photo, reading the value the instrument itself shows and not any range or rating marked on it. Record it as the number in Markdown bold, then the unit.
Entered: **28** %
